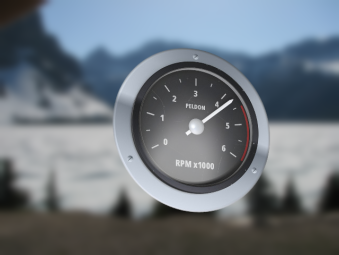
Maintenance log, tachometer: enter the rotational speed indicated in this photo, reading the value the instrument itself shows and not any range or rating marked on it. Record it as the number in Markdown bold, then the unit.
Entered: **4250** rpm
